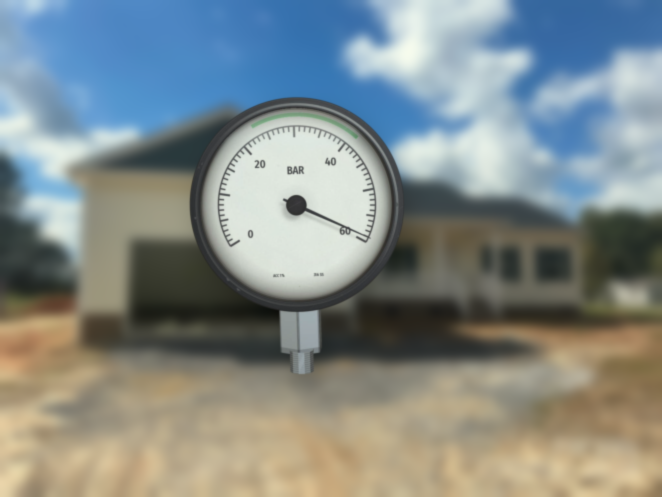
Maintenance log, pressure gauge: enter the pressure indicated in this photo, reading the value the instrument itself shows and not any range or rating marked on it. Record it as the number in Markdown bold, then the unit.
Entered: **59** bar
